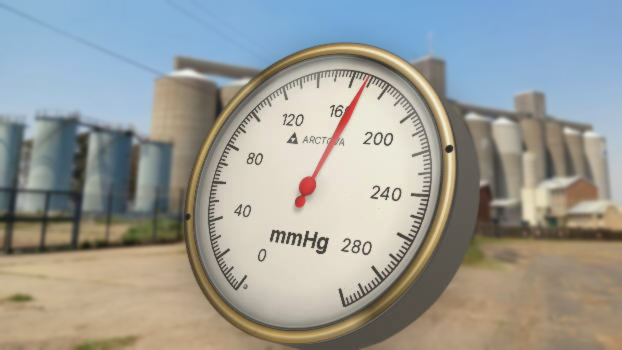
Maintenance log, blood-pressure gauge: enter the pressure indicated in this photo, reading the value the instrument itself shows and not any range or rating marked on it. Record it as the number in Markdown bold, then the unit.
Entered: **170** mmHg
